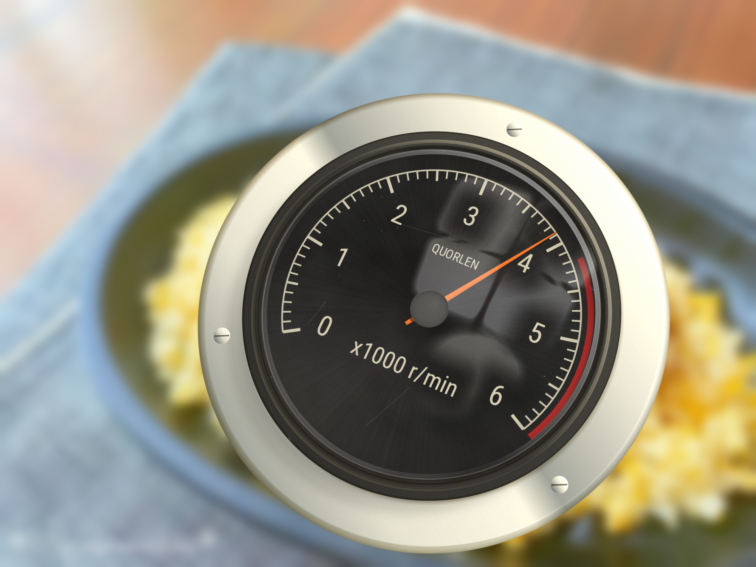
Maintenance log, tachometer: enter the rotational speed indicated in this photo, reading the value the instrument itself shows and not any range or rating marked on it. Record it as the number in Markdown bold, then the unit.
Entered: **3900** rpm
